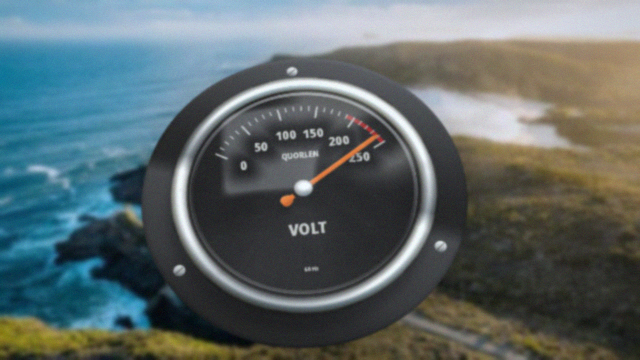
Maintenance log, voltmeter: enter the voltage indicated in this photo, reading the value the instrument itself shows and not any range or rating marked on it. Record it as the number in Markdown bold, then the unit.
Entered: **240** V
